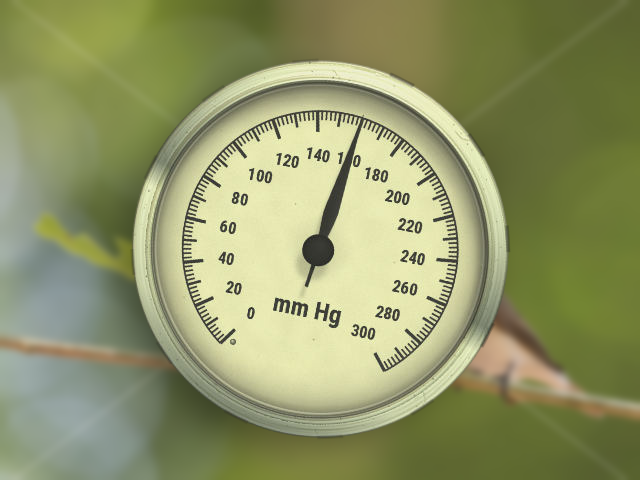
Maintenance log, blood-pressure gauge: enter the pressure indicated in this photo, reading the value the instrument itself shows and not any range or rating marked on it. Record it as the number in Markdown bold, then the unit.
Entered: **160** mmHg
